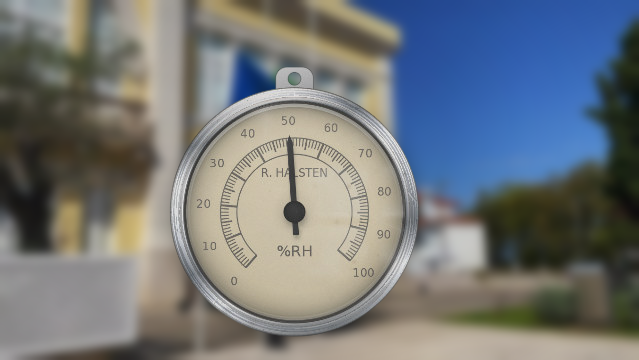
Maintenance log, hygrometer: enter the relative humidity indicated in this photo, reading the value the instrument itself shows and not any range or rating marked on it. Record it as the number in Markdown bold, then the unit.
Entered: **50** %
